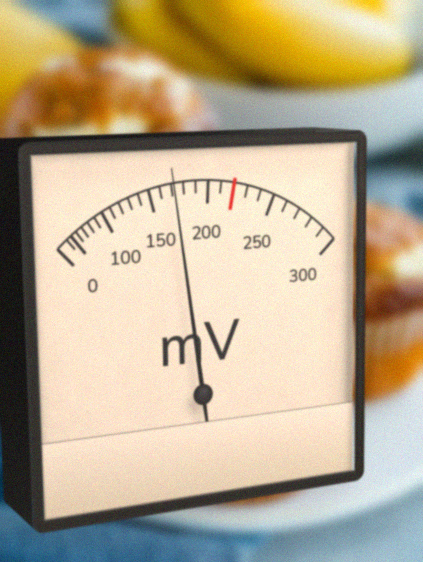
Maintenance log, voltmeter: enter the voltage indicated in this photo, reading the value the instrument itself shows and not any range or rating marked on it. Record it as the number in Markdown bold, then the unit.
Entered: **170** mV
